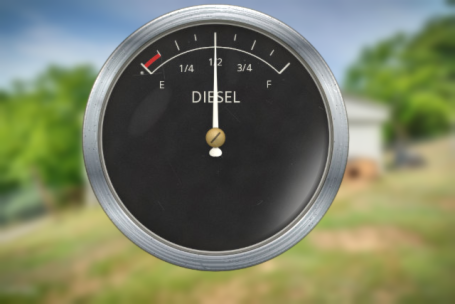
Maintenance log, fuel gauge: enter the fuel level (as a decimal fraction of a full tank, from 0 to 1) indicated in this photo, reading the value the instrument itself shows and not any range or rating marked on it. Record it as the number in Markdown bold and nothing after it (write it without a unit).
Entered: **0.5**
